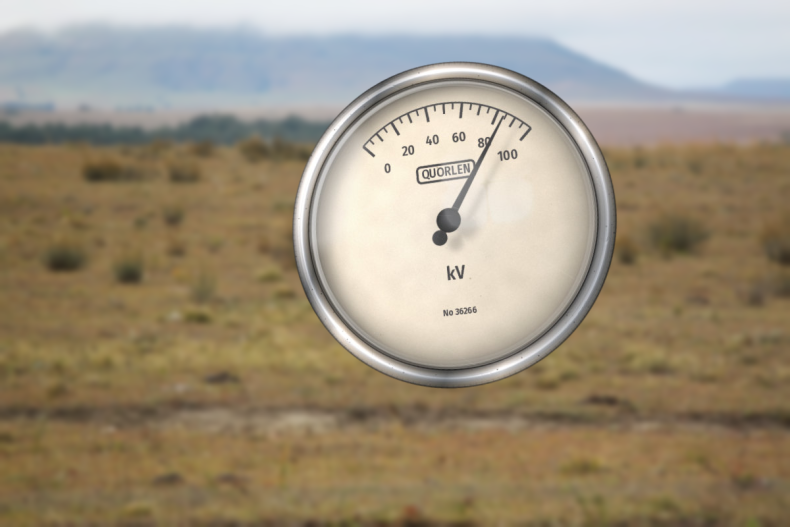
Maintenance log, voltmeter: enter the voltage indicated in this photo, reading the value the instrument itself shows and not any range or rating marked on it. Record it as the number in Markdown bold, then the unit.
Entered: **85** kV
